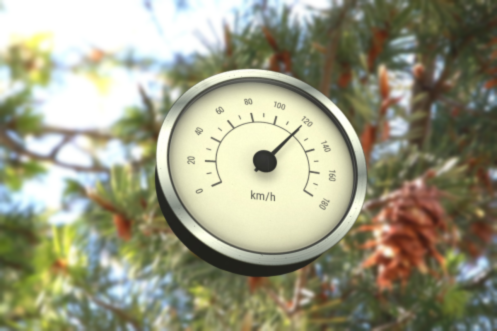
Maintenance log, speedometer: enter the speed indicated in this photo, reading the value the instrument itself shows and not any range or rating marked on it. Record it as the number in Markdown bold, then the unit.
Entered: **120** km/h
